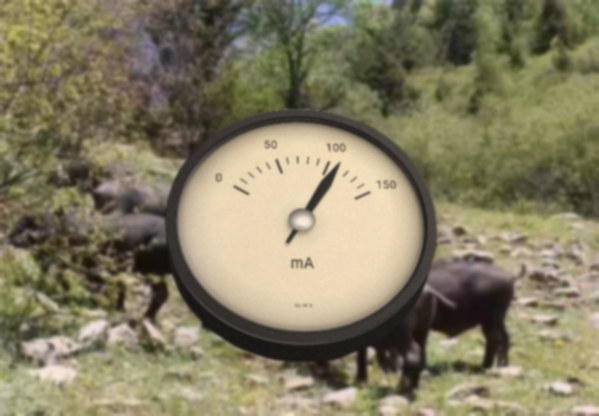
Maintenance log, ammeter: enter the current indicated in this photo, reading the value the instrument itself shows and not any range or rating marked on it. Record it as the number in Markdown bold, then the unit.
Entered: **110** mA
